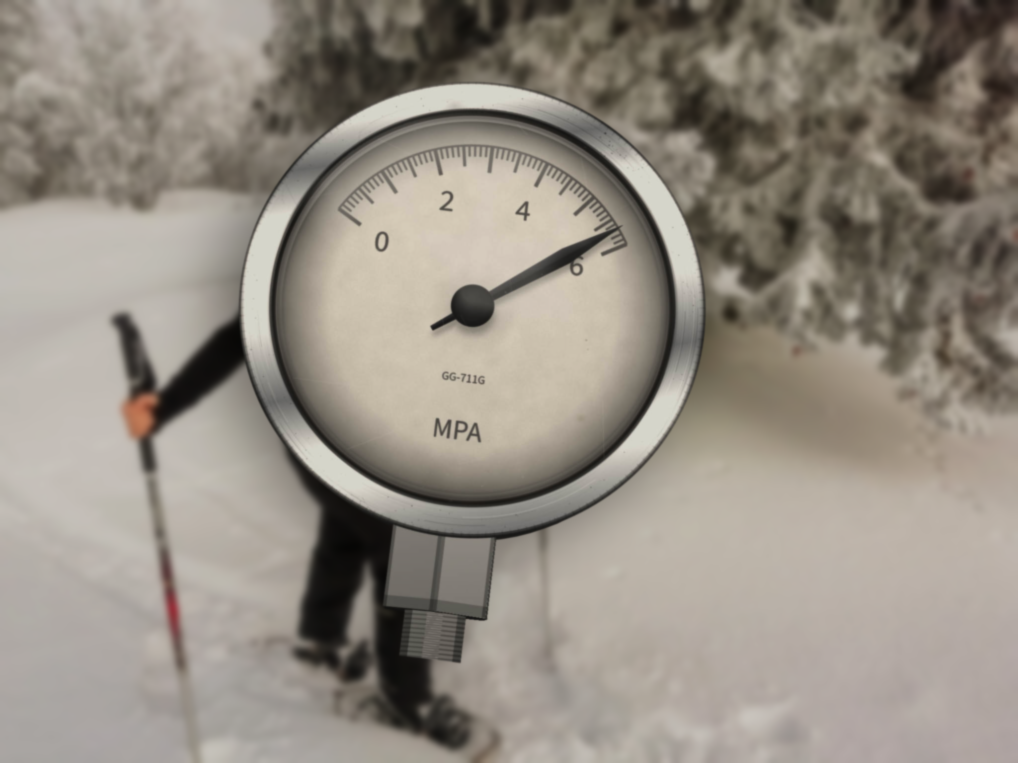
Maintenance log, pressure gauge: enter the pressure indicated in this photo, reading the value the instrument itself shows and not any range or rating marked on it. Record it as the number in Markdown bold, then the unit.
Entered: **5.7** MPa
